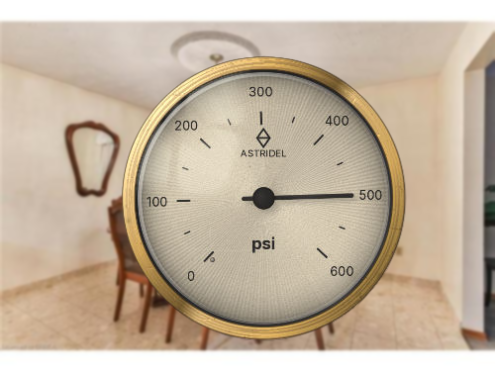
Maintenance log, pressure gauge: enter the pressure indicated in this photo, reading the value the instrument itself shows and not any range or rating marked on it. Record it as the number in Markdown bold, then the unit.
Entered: **500** psi
